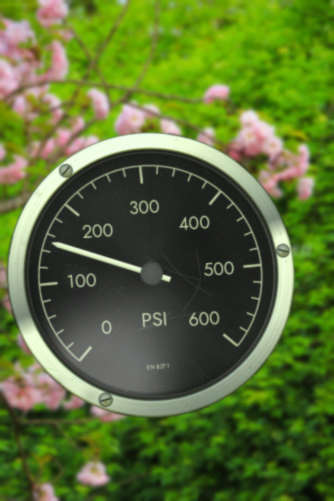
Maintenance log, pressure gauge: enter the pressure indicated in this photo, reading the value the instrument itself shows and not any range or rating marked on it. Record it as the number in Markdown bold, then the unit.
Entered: **150** psi
